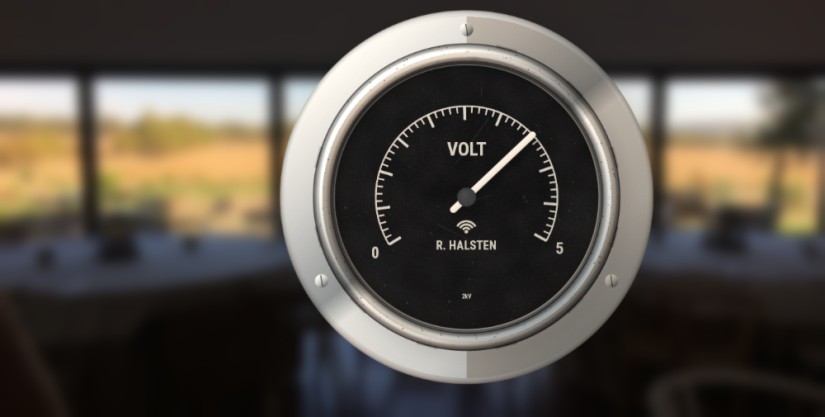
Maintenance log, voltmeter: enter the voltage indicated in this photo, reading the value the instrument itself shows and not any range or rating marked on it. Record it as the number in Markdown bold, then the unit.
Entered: **3.5** V
